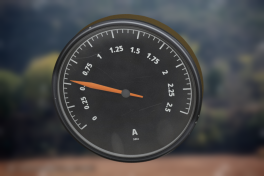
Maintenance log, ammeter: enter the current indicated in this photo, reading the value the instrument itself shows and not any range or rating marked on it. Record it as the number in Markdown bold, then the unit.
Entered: **0.55** A
